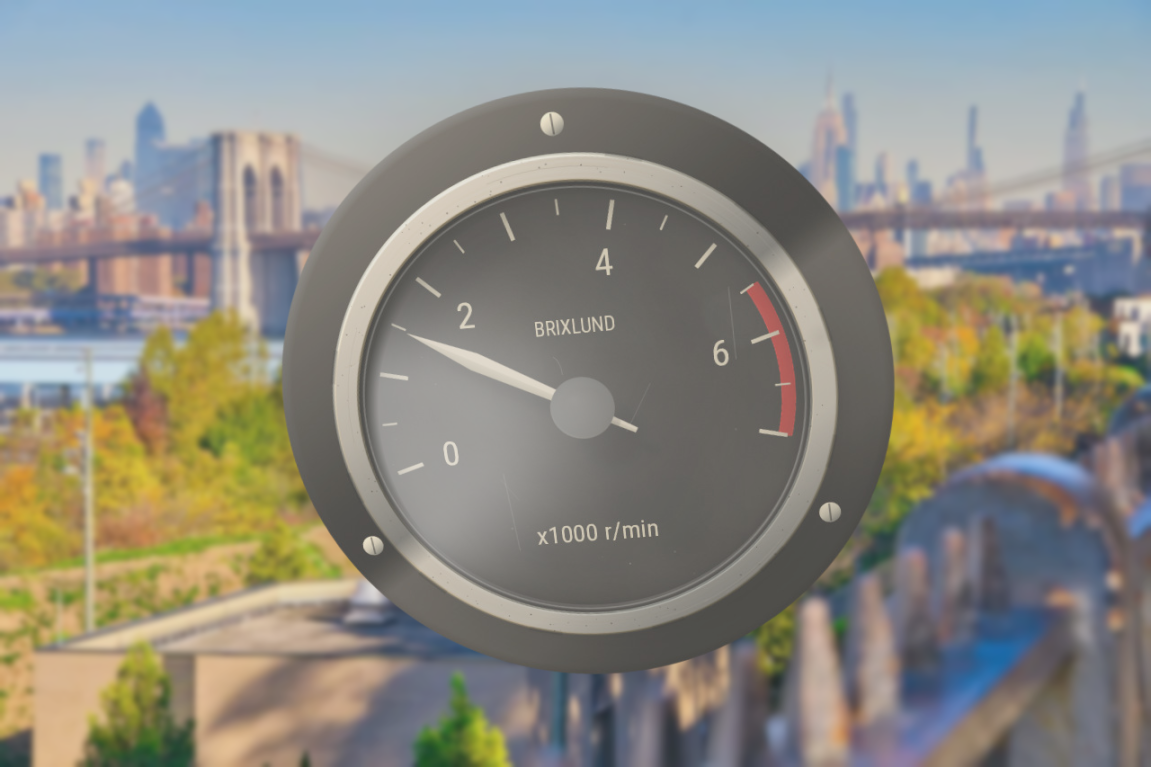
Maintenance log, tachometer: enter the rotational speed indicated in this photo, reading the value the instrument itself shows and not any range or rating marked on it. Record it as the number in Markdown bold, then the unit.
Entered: **1500** rpm
